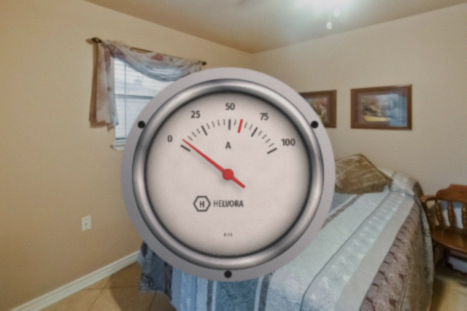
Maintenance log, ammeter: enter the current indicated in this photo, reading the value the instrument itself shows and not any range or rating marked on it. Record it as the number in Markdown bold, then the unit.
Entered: **5** A
